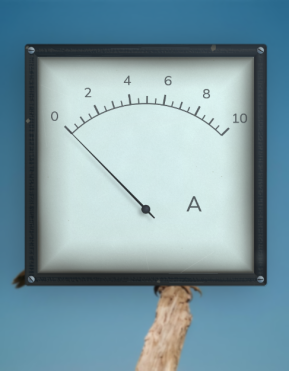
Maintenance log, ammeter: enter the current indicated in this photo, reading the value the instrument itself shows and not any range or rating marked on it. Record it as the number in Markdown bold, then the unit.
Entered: **0** A
